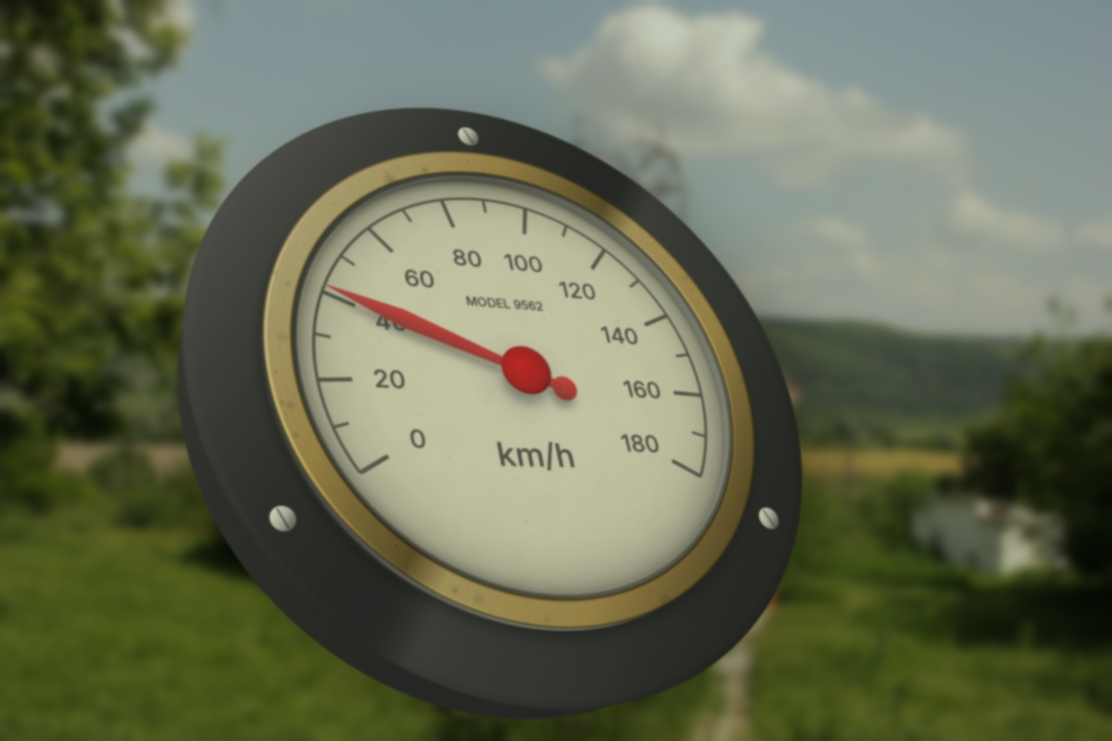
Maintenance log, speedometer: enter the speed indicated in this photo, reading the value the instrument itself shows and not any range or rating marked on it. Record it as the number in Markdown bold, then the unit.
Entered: **40** km/h
